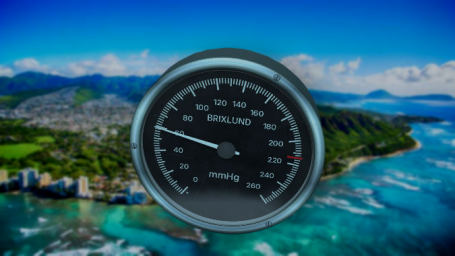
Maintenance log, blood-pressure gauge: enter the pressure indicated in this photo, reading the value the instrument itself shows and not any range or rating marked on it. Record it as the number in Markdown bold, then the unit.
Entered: **60** mmHg
